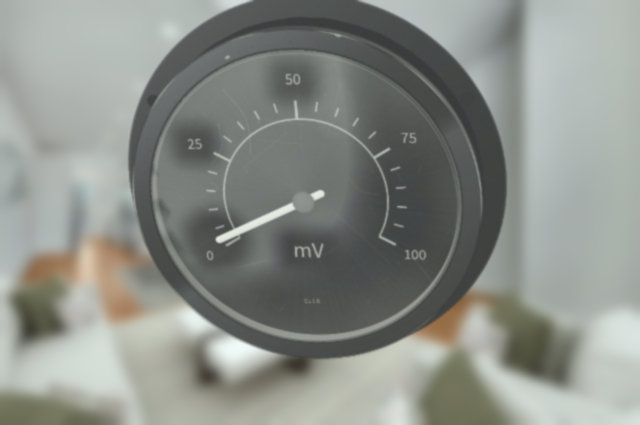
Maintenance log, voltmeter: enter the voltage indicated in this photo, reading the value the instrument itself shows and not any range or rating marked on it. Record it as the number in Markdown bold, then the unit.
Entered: **2.5** mV
